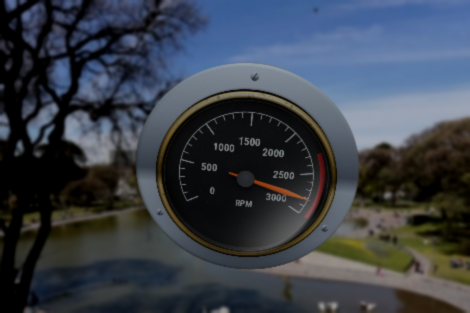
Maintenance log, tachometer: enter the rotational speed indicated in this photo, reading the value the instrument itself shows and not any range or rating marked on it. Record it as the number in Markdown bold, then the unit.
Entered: **2800** rpm
